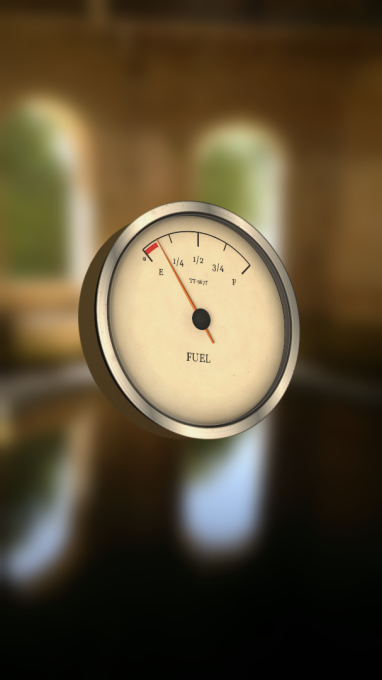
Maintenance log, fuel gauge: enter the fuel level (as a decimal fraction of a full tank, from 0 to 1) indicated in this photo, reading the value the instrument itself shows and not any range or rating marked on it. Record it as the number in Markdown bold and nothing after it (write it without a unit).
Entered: **0.125**
